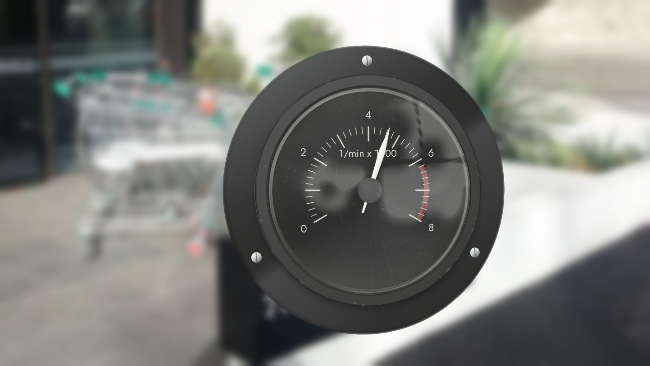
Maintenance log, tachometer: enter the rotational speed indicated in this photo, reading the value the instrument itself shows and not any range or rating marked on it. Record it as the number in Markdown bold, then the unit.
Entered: **4600** rpm
